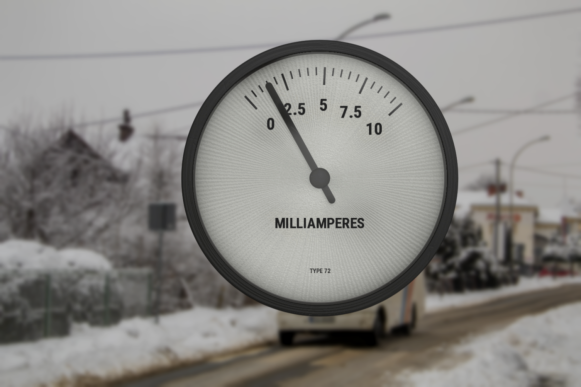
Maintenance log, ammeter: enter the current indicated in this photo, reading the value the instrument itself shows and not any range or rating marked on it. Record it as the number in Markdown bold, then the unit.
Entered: **1.5** mA
